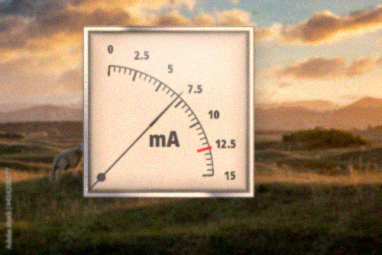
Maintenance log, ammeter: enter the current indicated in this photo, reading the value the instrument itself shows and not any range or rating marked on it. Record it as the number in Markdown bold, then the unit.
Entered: **7** mA
